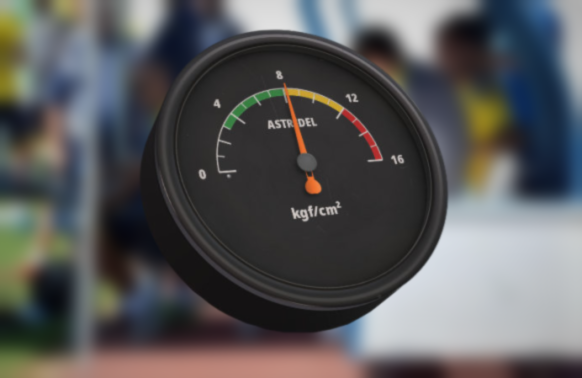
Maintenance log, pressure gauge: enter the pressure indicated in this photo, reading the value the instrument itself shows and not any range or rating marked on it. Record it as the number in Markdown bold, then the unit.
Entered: **8** kg/cm²
